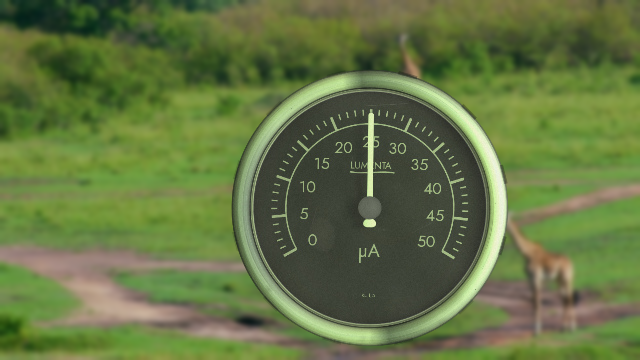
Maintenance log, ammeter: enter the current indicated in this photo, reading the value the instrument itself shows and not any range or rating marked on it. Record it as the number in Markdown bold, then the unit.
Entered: **25** µA
